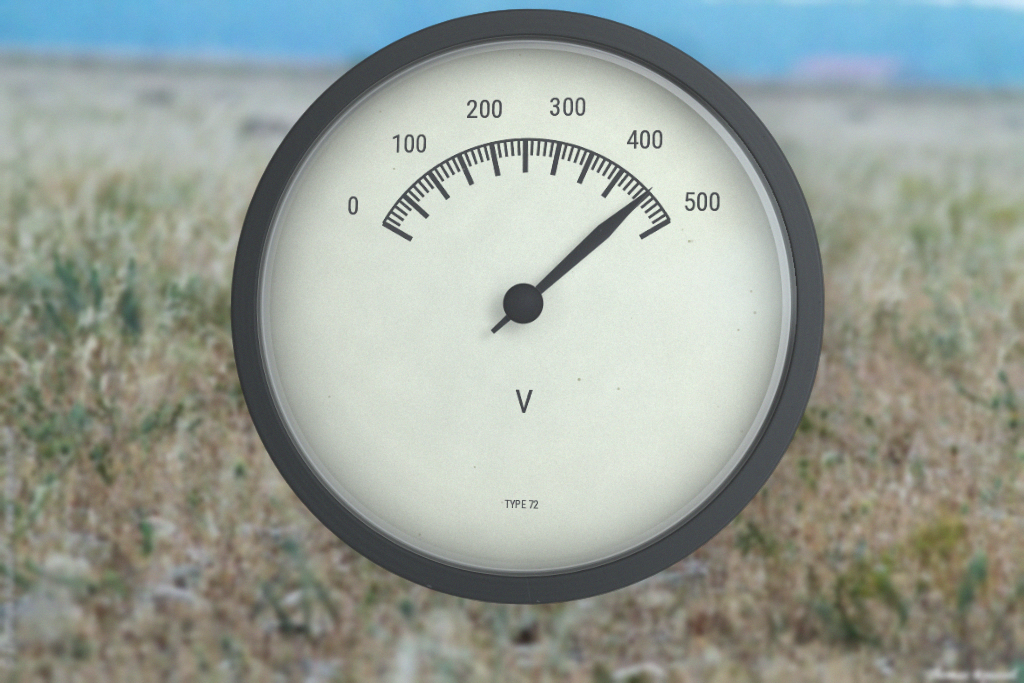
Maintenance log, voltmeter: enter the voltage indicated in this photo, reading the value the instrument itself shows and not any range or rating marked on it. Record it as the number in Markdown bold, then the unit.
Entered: **450** V
